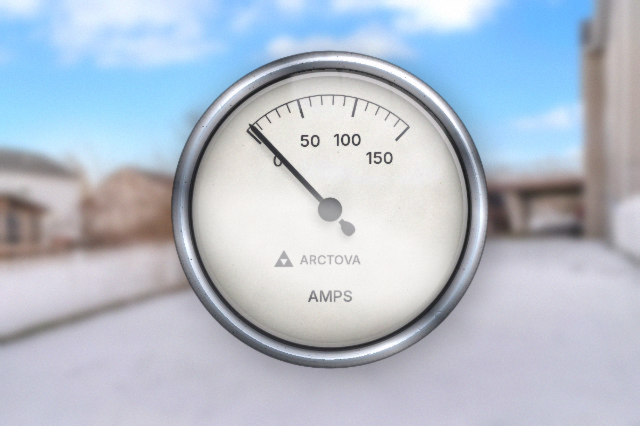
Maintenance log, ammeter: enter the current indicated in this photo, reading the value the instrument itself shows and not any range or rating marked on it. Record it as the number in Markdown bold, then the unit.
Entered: **5** A
